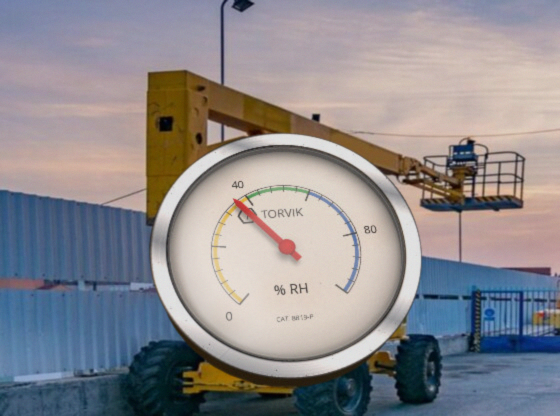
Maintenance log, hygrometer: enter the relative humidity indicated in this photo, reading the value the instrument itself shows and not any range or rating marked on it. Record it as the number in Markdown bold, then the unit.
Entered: **36** %
